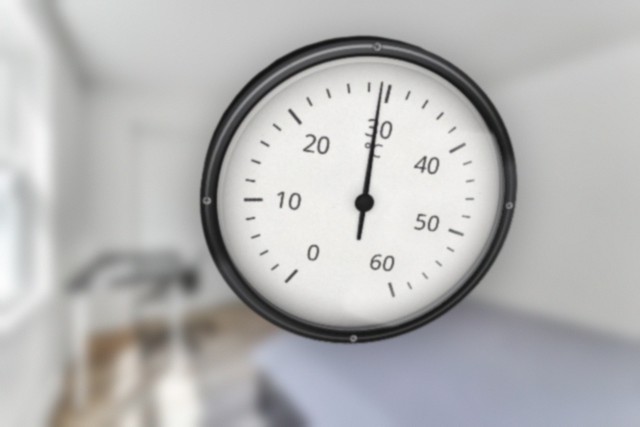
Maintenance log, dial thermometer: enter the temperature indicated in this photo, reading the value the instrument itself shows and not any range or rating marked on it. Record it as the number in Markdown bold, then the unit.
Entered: **29** °C
